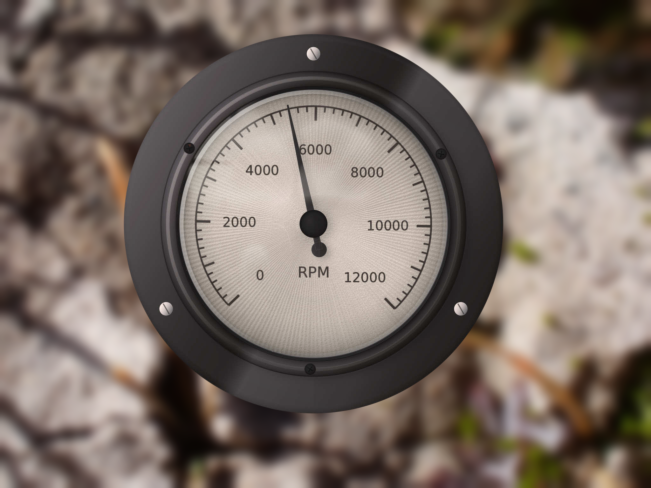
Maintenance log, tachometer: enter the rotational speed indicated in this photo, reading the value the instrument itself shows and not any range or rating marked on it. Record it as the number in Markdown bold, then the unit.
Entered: **5400** rpm
